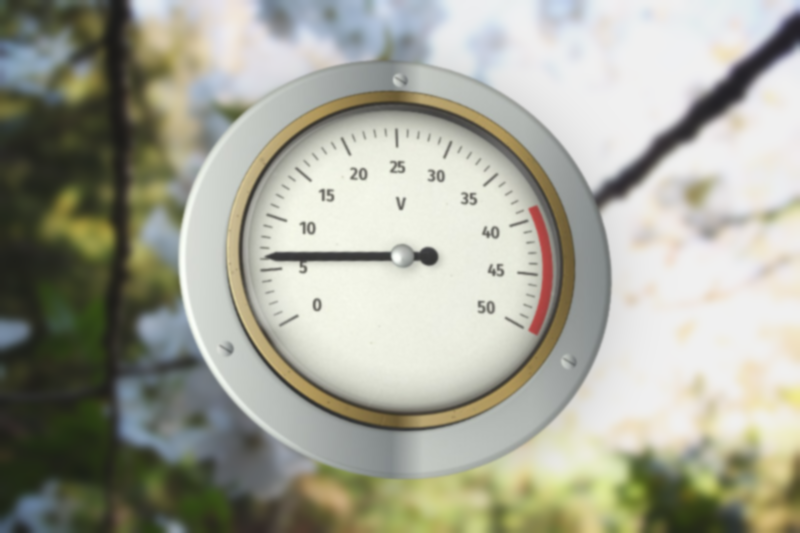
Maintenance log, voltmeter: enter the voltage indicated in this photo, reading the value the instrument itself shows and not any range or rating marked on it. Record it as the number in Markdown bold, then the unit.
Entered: **6** V
